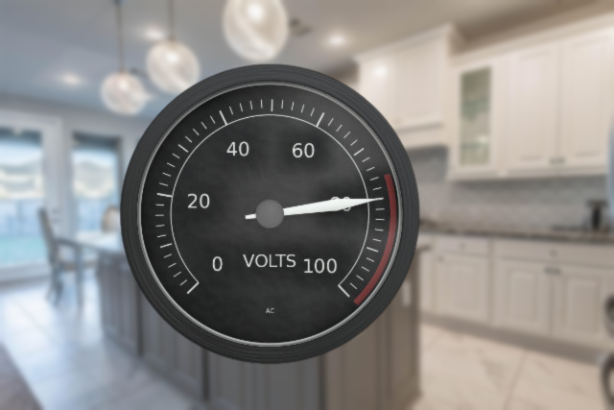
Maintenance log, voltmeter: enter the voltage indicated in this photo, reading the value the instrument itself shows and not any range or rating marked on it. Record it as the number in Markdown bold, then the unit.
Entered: **80** V
